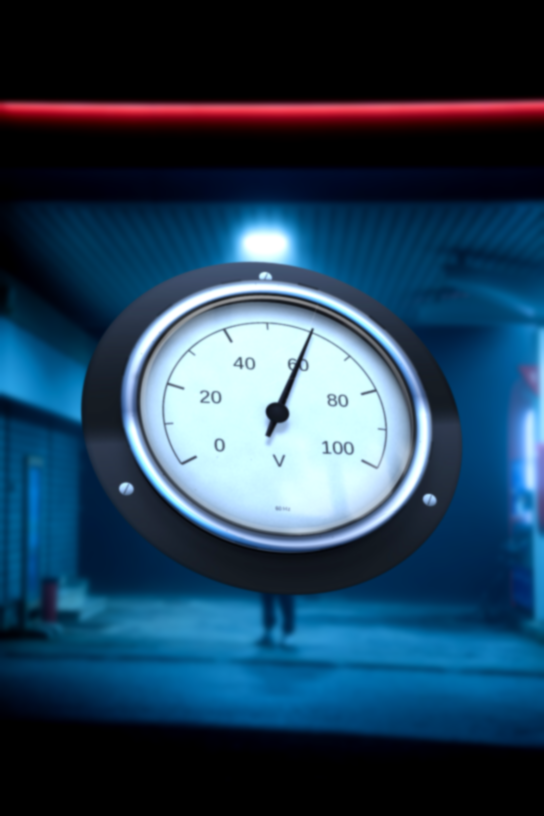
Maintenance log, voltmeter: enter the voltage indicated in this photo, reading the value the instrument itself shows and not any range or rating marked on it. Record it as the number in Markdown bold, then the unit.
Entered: **60** V
